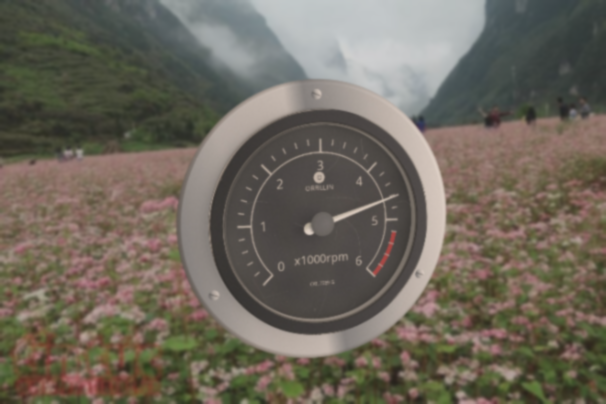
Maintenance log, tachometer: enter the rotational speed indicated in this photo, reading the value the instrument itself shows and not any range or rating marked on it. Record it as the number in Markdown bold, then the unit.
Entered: **4600** rpm
